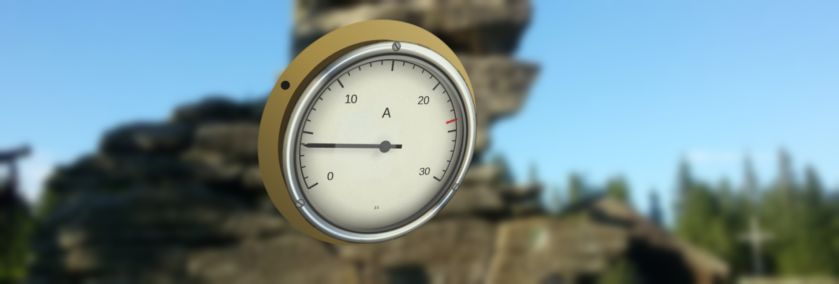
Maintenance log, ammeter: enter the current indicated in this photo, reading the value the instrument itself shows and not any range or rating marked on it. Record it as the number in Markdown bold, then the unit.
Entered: **4** A
